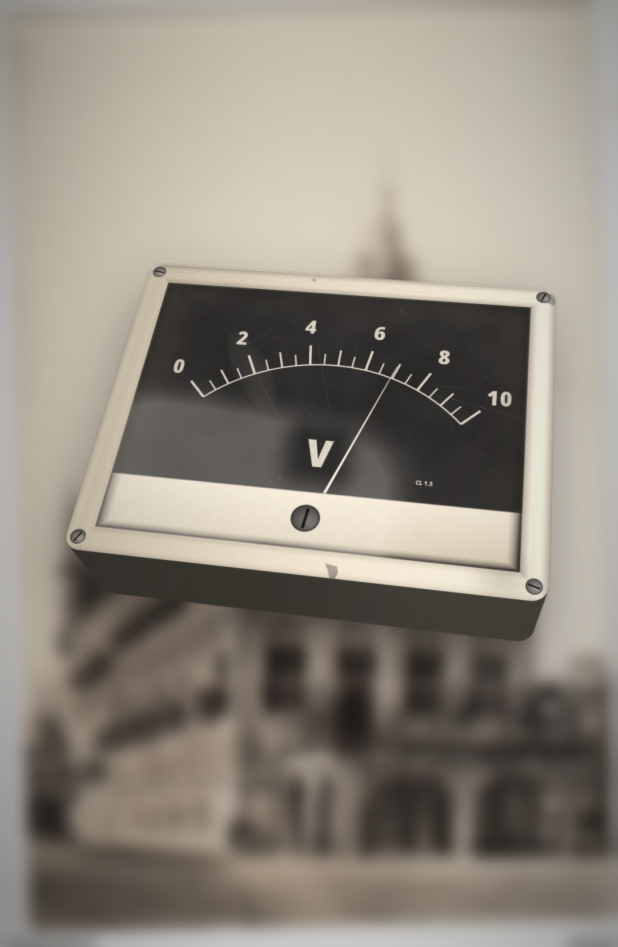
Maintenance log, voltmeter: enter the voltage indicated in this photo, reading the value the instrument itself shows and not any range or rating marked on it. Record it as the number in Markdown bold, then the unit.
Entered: **7** V
